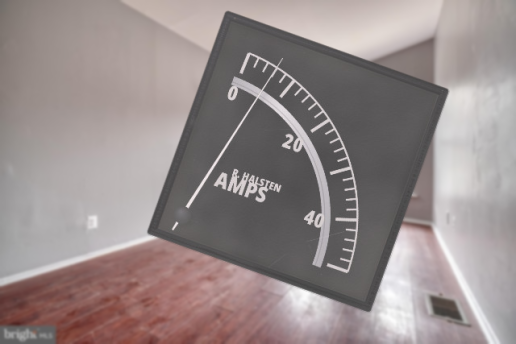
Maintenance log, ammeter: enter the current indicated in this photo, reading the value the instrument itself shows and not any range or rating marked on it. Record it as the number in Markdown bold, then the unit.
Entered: **6** A
